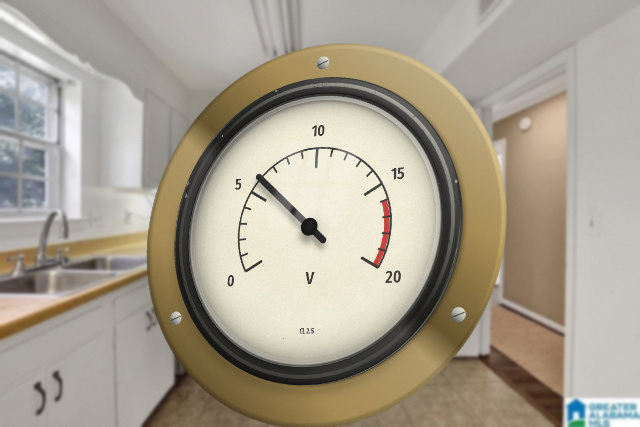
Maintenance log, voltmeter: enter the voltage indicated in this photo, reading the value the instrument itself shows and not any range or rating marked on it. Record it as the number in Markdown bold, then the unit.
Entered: **6** V
